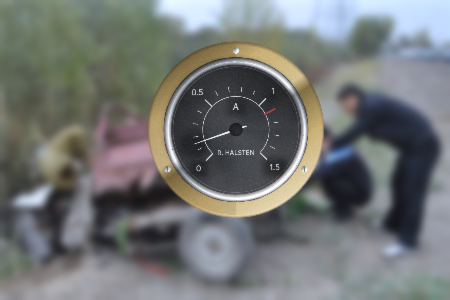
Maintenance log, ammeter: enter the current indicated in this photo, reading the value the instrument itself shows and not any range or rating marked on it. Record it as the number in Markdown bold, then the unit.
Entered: **0.15** A
